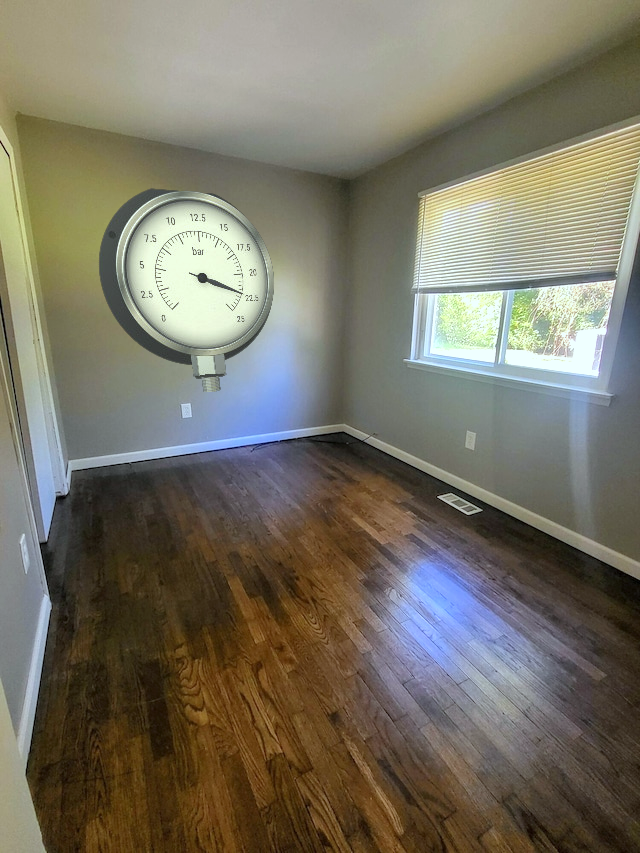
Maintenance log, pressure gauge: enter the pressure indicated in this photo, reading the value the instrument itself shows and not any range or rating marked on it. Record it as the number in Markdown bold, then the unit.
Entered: **22.5** bar
